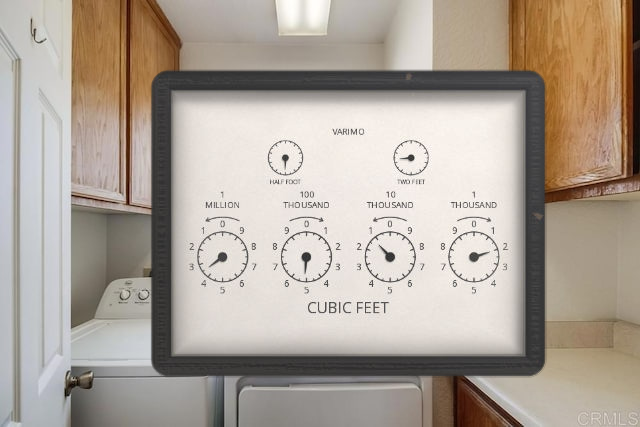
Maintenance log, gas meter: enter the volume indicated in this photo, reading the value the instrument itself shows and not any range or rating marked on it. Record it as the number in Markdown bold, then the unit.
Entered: **351200** ft³
